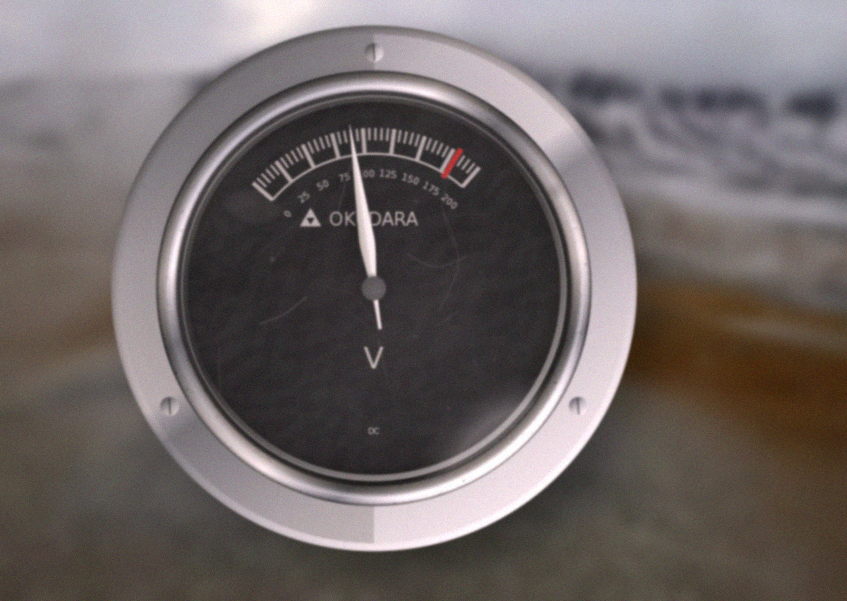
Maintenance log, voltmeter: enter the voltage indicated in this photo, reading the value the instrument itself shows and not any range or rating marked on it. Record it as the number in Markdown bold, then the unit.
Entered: **90** V
